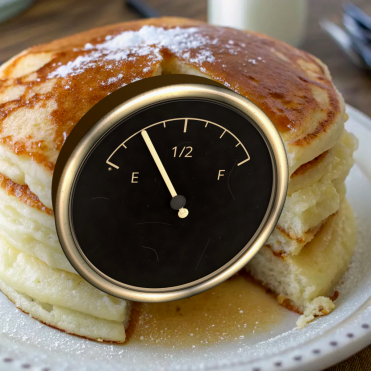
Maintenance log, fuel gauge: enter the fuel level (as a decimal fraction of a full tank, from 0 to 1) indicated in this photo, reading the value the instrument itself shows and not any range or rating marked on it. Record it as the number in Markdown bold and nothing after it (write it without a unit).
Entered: **0.25**
